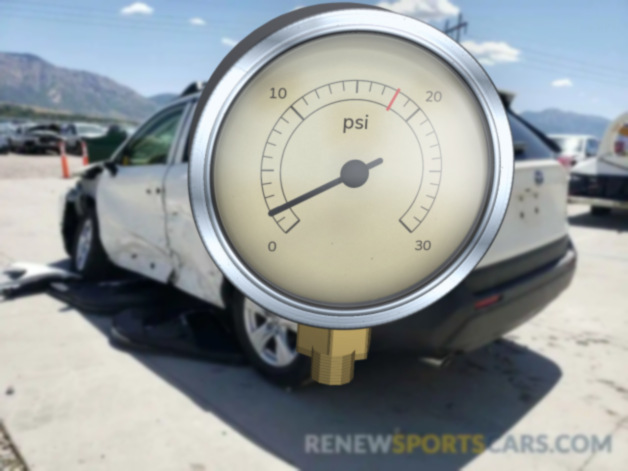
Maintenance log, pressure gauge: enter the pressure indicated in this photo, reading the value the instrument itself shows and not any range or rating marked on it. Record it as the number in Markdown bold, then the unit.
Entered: **2** psi
